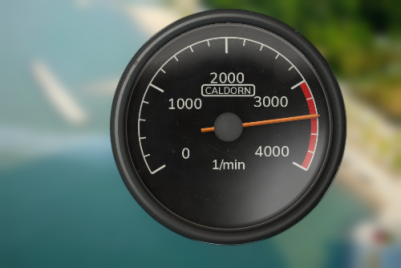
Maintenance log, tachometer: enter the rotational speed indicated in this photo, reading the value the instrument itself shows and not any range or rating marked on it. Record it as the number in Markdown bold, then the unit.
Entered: **3400** rpm
